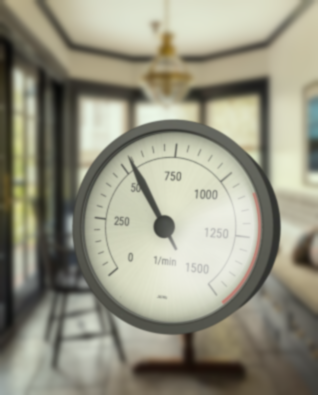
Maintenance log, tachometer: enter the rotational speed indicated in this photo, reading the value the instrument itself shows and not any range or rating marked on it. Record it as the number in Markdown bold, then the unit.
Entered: **550** rpm
